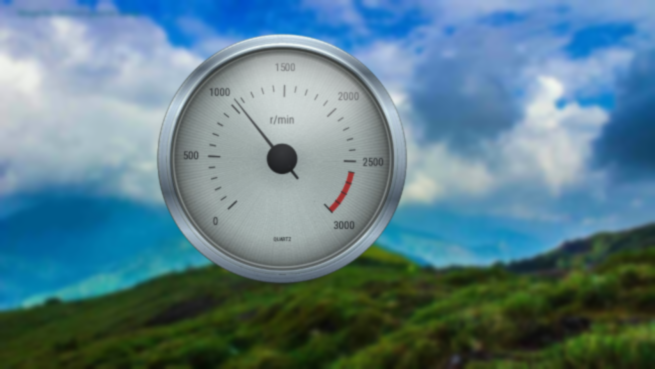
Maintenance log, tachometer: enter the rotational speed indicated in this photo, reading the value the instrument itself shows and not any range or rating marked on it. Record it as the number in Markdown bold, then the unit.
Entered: **1050** rpm
